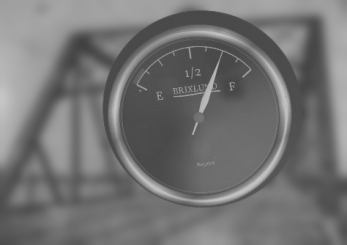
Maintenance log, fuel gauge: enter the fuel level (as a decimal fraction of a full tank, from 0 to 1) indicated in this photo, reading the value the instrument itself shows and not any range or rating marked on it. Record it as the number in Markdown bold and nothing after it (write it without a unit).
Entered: **0.75**
